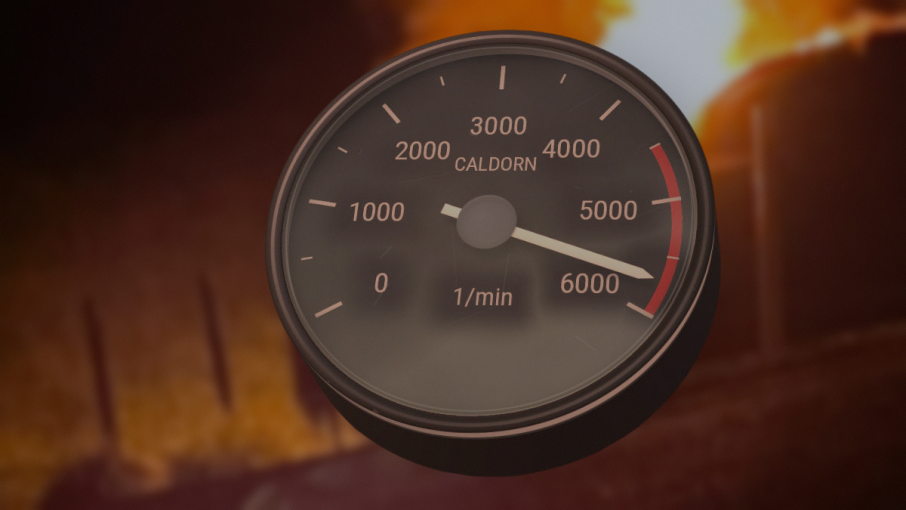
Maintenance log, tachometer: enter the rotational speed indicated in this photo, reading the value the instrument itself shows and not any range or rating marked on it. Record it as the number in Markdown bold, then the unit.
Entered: **5750** rpm
